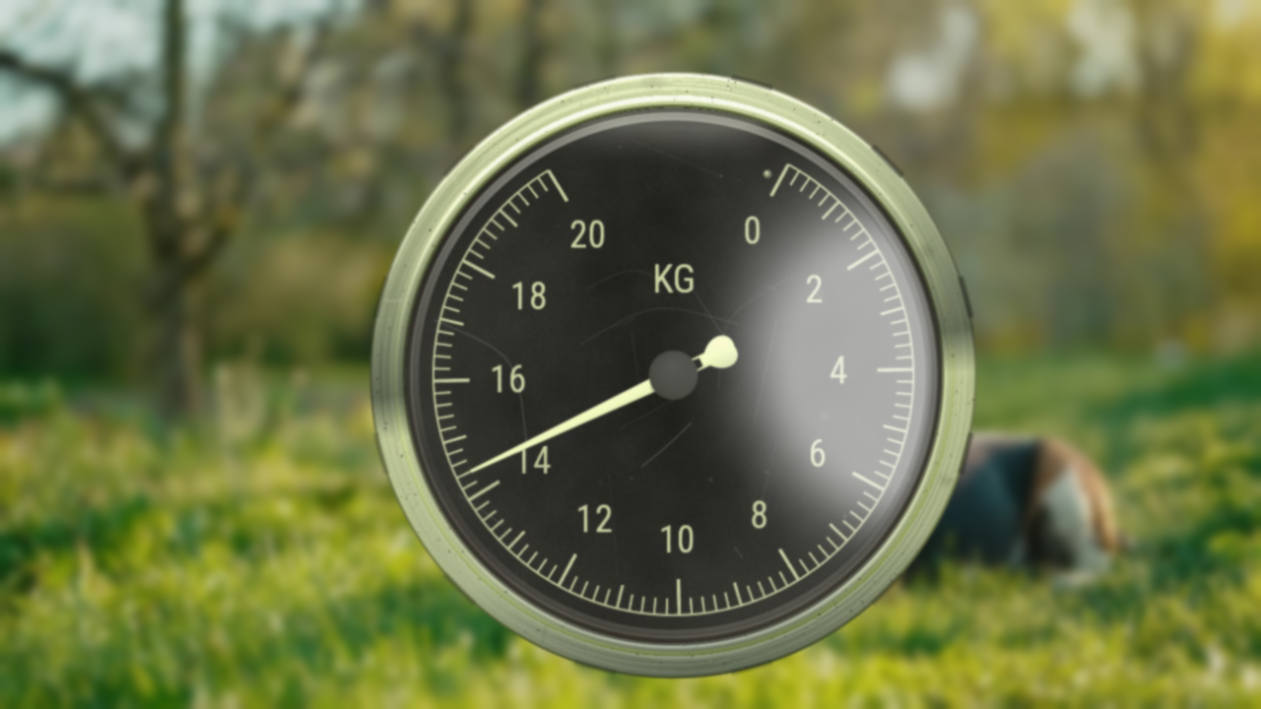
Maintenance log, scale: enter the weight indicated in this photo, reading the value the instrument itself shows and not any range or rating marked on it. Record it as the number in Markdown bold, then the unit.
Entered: **14.4** kg
